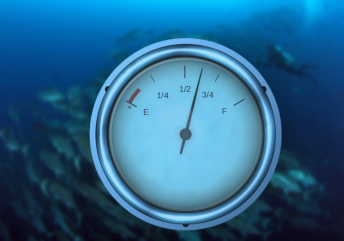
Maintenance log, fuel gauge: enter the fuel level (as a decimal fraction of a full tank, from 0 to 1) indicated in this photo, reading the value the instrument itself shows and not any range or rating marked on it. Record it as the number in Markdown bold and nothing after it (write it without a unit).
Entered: **0.625**
